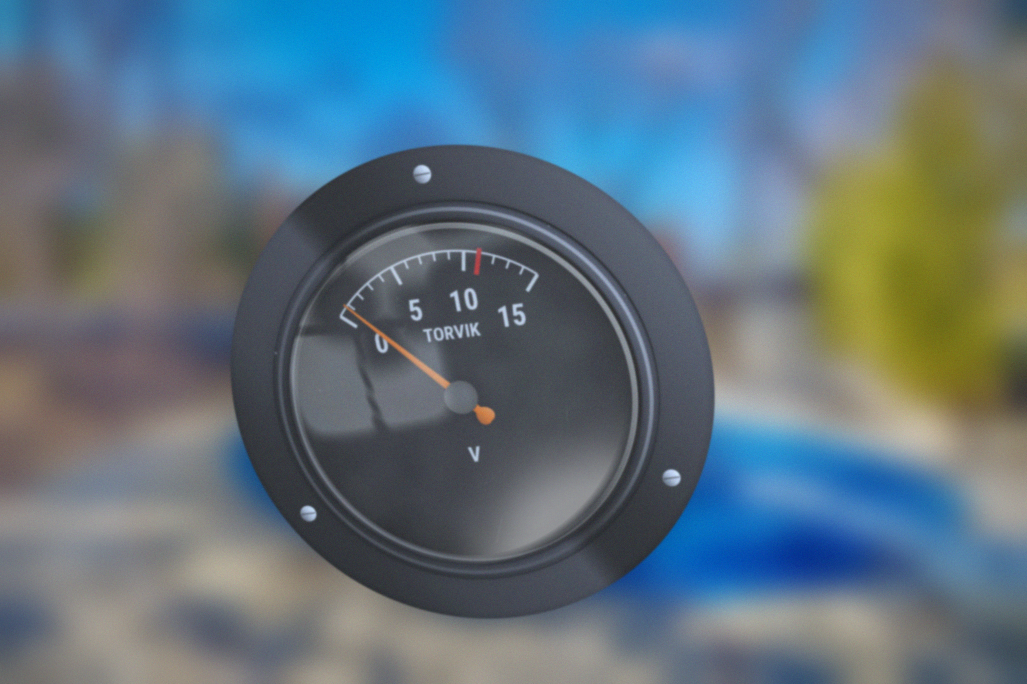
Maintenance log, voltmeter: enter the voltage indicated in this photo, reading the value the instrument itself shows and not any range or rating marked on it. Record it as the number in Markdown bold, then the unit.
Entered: **1** V
